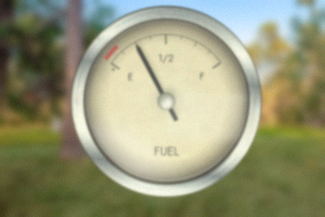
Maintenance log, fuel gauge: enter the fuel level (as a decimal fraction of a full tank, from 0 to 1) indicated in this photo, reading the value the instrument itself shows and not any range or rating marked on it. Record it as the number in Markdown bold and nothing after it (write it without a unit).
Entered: **0.25**
